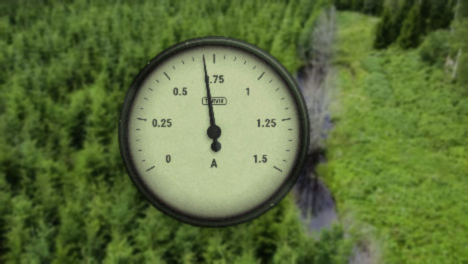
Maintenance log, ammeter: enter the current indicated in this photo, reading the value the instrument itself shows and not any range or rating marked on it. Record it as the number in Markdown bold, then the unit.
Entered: **0.7** A
